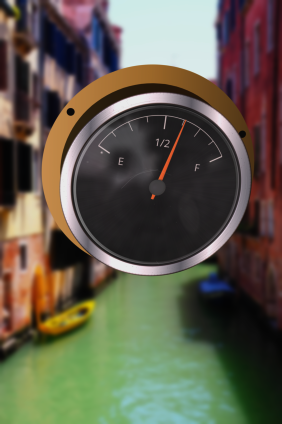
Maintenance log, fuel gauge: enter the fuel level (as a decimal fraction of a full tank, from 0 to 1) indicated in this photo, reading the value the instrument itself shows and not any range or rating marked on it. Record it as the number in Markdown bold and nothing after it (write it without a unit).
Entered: **0.625**
